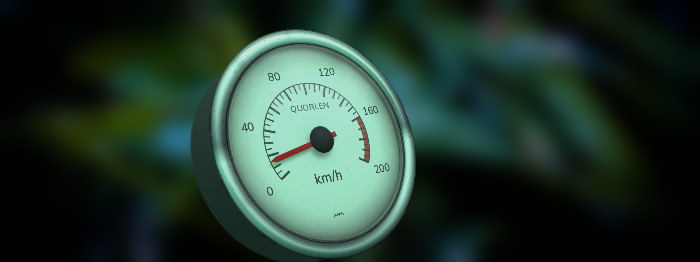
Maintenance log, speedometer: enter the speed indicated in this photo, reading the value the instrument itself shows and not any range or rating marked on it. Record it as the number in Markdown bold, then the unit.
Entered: **15** km/h
